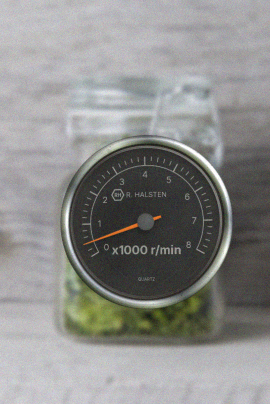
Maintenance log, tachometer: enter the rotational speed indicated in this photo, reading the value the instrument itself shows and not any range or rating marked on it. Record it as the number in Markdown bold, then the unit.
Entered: **400** rpm
